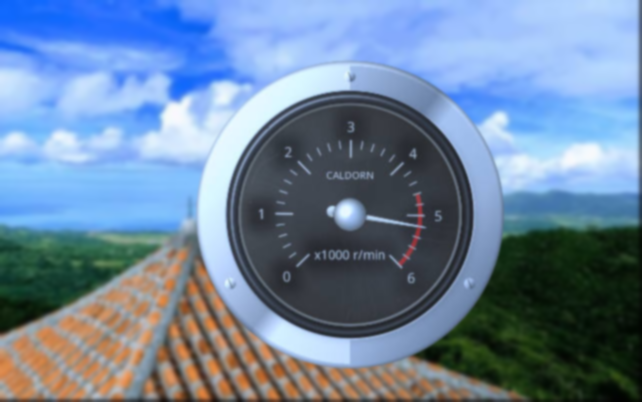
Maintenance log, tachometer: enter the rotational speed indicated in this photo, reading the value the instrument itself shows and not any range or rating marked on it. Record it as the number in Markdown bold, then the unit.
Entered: **5200** rpm
